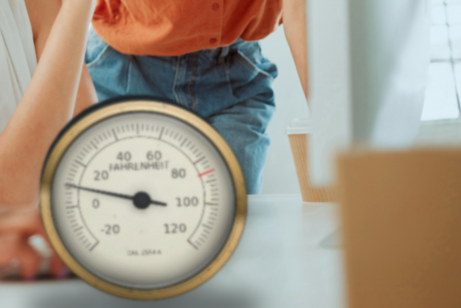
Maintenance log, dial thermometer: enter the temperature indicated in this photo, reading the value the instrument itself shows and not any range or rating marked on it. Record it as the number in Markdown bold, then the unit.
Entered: **10** °F
